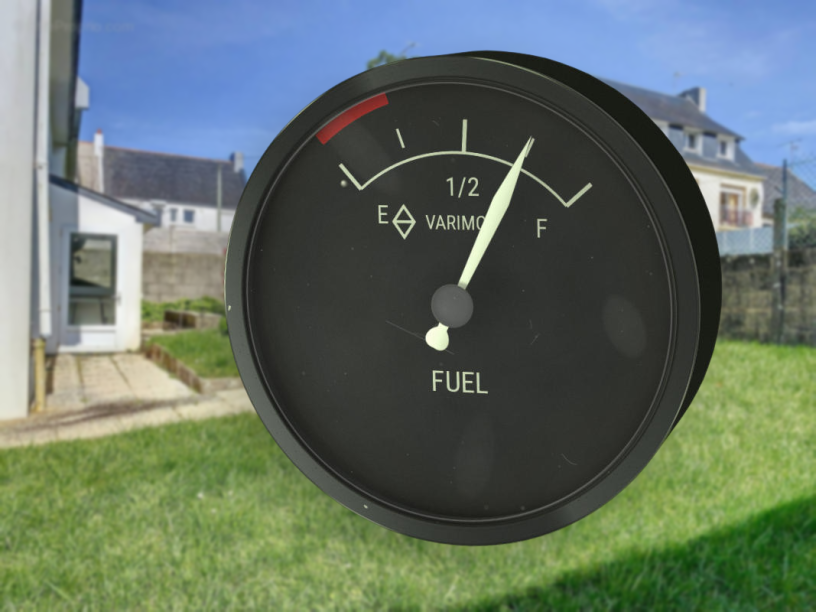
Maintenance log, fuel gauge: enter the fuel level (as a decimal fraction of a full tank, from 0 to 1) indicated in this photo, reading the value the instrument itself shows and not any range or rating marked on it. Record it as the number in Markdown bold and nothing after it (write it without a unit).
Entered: **0.75**
